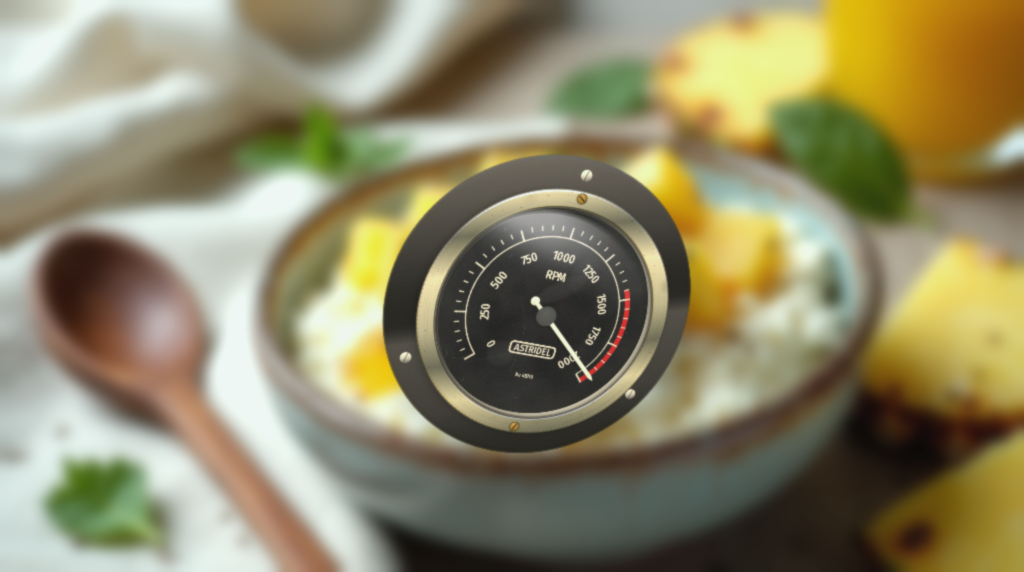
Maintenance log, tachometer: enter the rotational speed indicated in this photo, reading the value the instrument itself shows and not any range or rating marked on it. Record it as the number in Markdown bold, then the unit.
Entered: **1950** rpm
